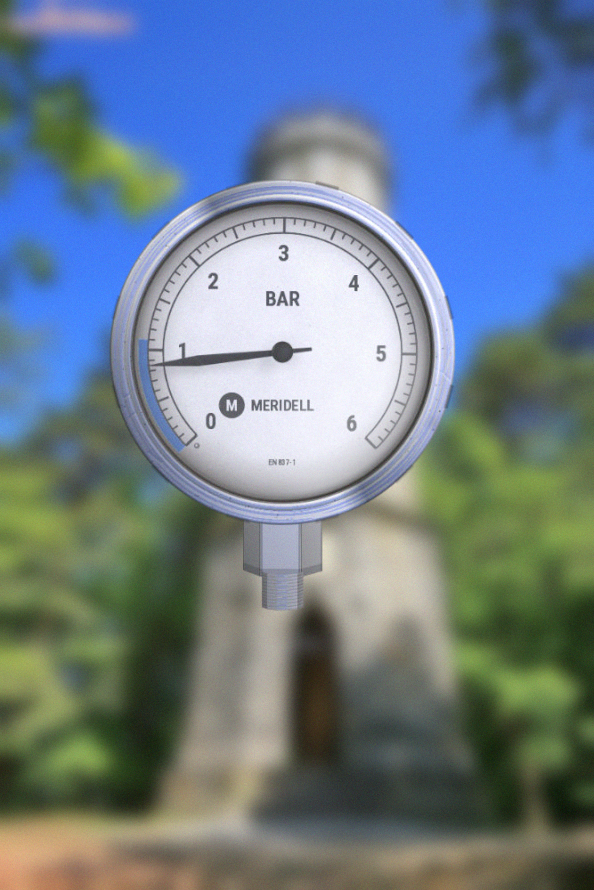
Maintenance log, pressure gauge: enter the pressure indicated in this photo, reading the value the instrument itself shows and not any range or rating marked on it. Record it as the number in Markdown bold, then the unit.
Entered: **0.85** bar
